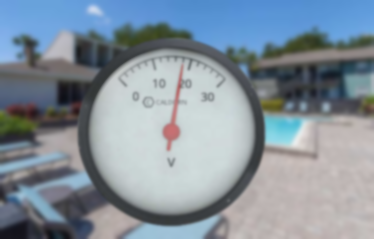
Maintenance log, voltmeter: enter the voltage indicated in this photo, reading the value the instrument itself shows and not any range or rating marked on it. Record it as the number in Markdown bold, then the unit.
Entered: **18** V
